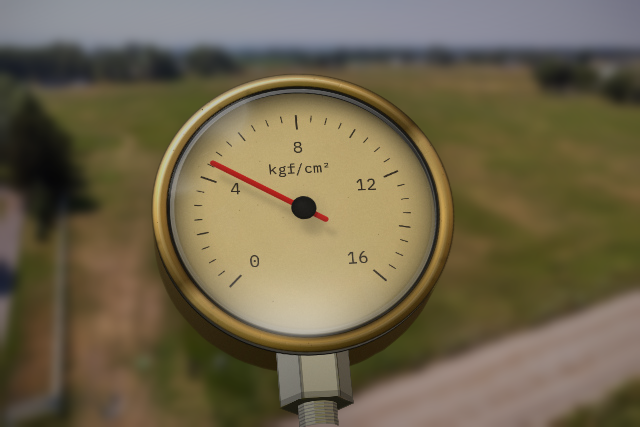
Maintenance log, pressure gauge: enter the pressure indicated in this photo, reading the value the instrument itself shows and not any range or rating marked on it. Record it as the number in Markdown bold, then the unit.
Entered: **4.5** kg/cm²
